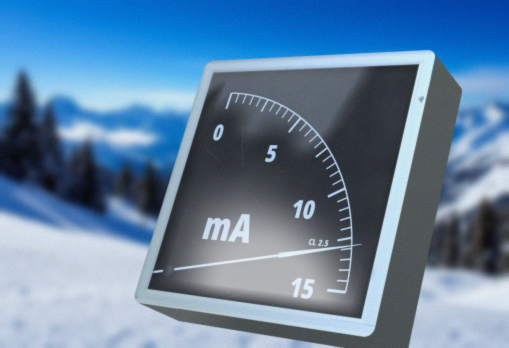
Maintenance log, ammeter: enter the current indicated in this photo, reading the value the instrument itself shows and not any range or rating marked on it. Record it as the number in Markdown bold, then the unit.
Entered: **13** mA
